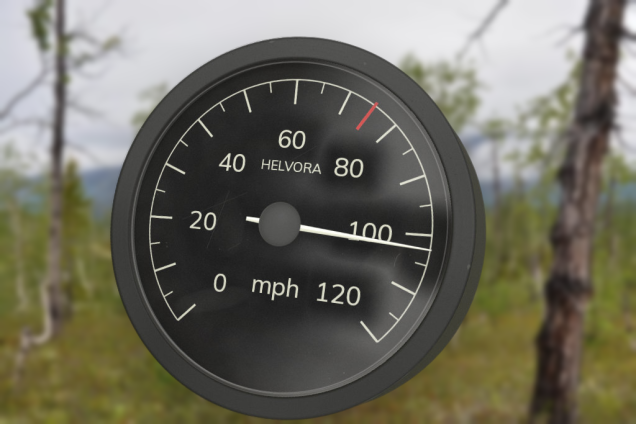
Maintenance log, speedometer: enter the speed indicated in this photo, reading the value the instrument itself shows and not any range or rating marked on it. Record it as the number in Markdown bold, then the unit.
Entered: **102.5** mph
